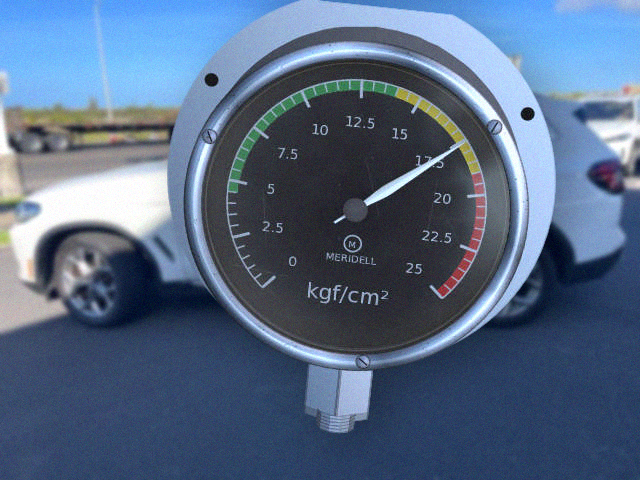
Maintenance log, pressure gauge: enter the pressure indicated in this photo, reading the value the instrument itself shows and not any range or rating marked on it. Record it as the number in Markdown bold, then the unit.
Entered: **17.5** kg/cm²
